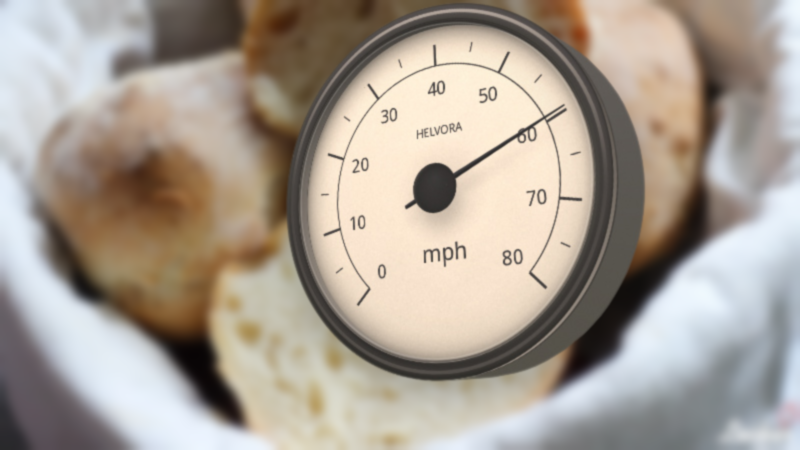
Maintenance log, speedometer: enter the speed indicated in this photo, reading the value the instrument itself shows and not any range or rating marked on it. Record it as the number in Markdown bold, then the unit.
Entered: **60** mph
